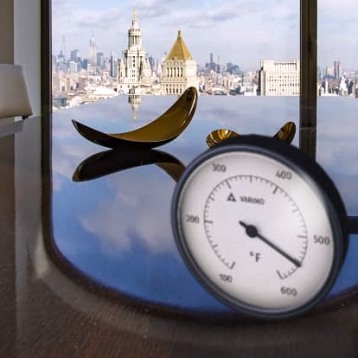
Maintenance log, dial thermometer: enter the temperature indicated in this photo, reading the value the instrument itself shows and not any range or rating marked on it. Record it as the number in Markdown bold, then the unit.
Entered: **550** °F
